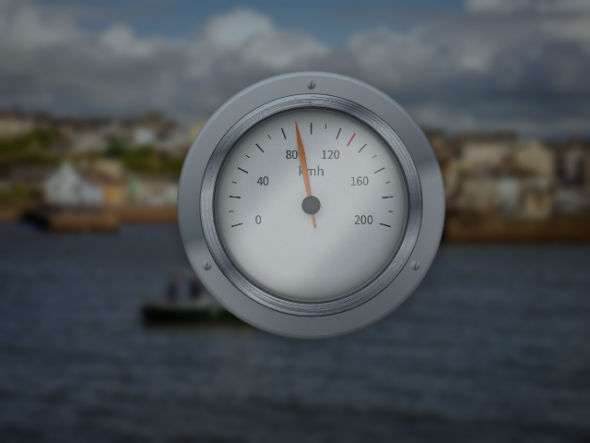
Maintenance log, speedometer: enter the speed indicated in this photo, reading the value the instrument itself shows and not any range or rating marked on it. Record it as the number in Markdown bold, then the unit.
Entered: **90** km/h
